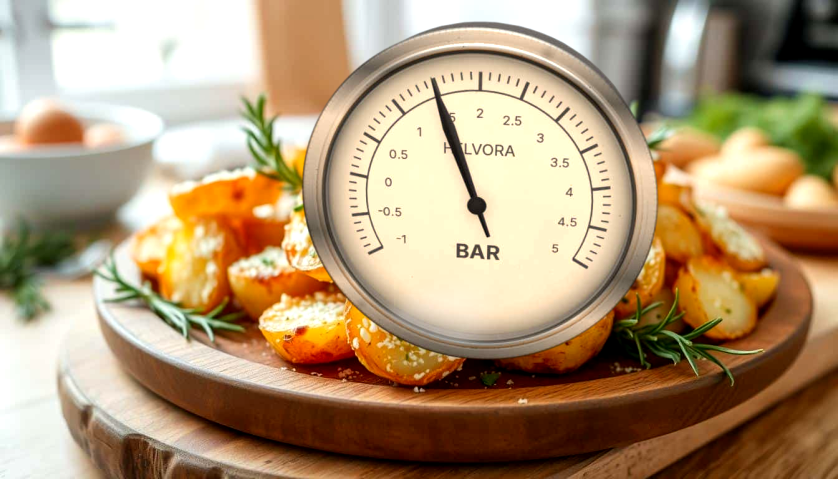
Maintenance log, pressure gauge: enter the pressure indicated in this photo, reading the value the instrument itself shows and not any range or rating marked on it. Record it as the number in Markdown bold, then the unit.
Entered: **1.5** bar
